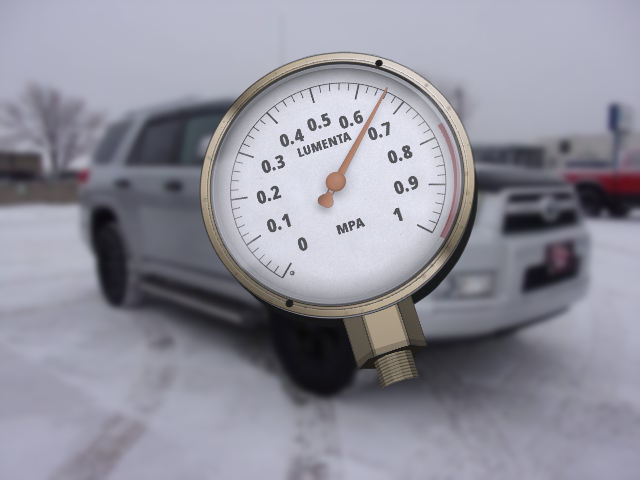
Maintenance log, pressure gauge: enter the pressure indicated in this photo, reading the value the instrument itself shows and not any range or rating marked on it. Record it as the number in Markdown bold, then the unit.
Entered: **0.66** MPa
